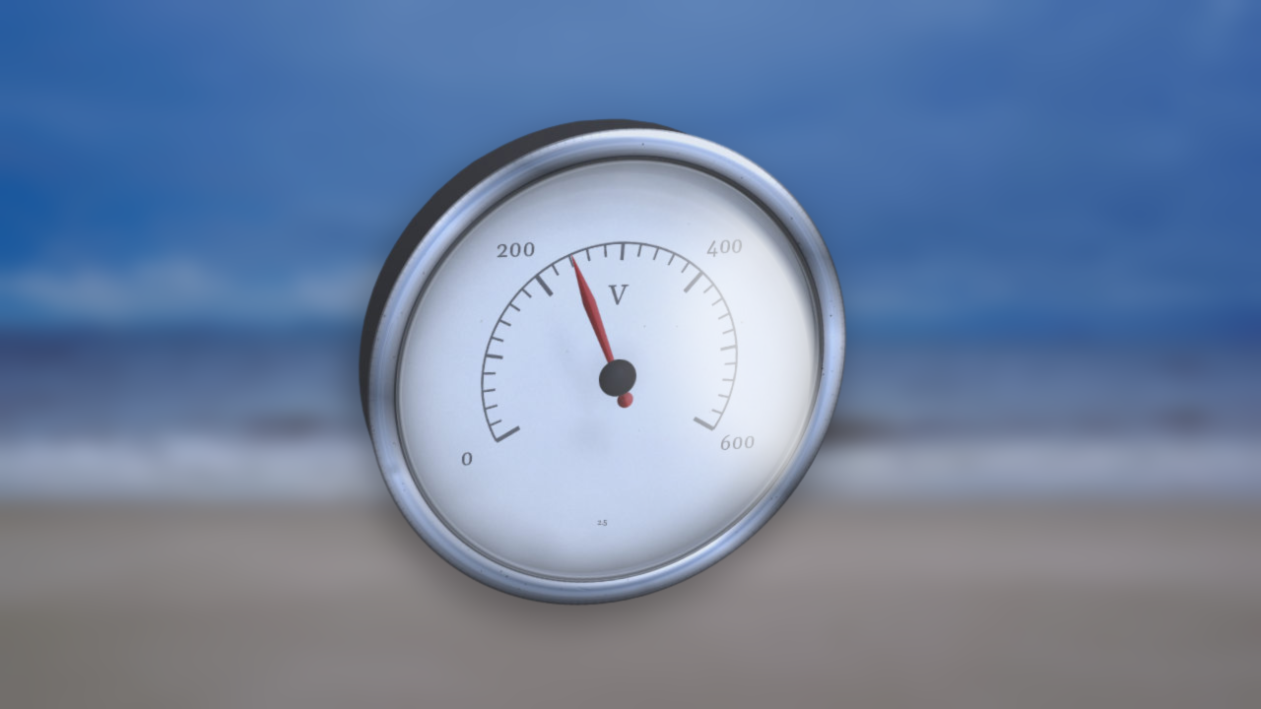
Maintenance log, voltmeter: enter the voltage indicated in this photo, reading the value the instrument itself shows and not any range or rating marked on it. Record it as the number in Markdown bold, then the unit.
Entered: **240** V
